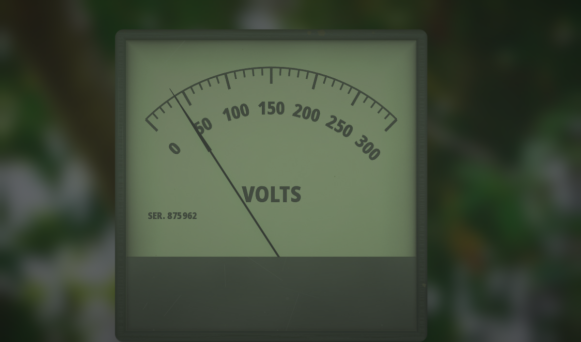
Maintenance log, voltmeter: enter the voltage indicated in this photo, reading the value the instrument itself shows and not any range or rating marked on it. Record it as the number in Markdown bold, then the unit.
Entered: **40** V
